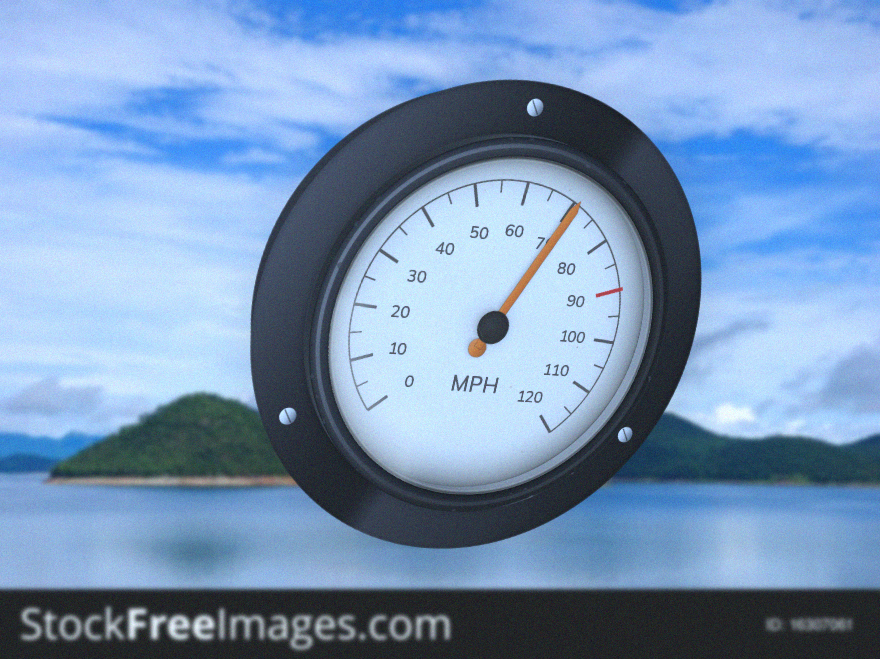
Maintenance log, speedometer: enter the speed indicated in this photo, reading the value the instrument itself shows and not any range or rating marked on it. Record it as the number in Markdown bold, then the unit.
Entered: **70** mph
